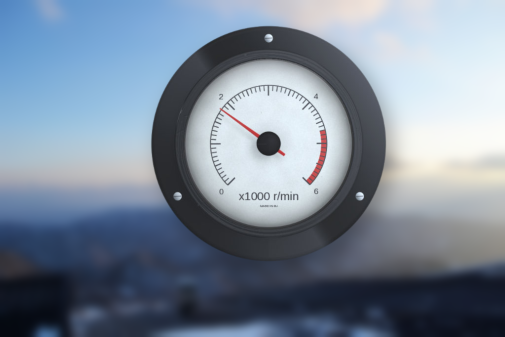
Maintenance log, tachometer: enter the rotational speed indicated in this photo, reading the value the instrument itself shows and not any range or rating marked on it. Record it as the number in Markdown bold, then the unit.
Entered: **1800** rpm
